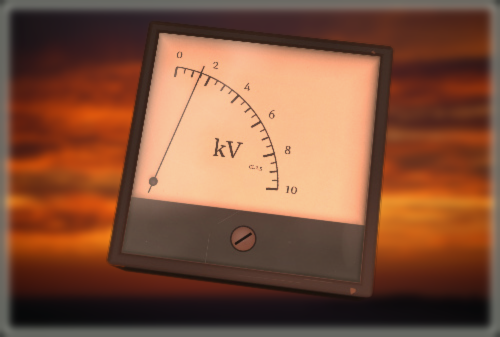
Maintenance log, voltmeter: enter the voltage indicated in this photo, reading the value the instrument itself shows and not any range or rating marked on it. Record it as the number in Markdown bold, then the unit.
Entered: **1.5** kV
